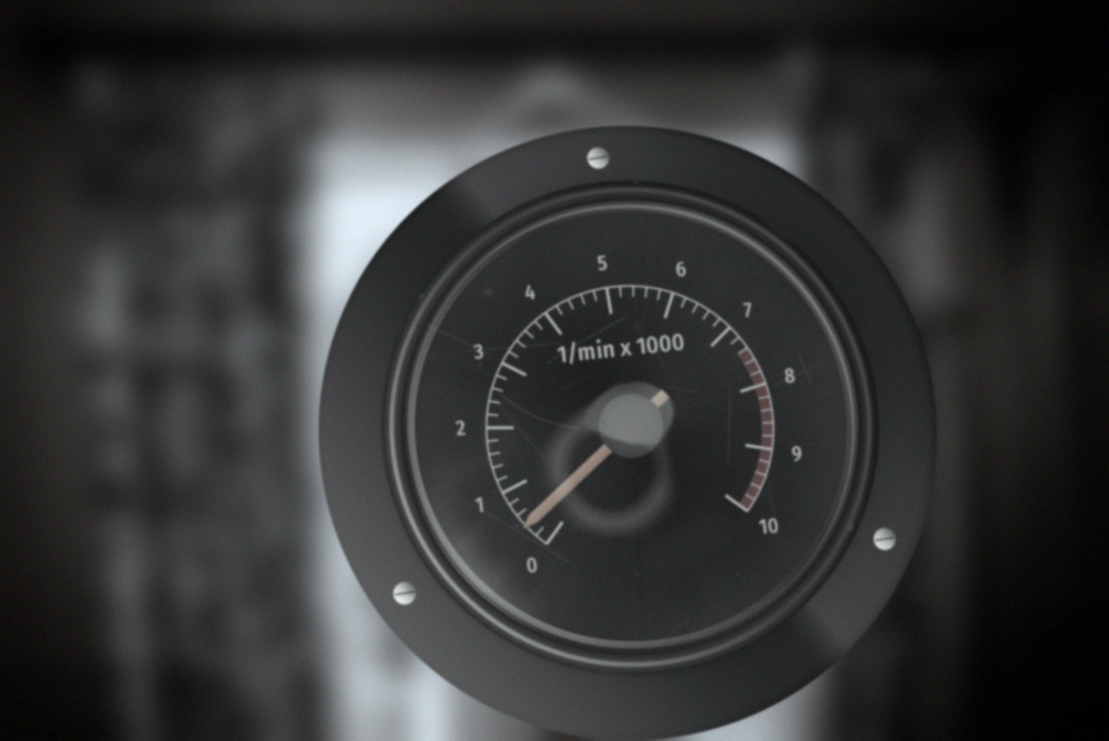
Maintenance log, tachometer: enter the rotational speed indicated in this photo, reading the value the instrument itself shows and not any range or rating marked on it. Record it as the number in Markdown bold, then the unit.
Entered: **400** rpm
